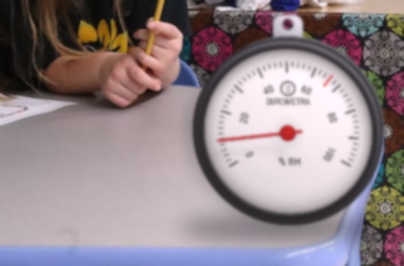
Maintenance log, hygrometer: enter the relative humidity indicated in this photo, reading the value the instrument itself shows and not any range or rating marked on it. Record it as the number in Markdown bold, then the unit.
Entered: **10** %
